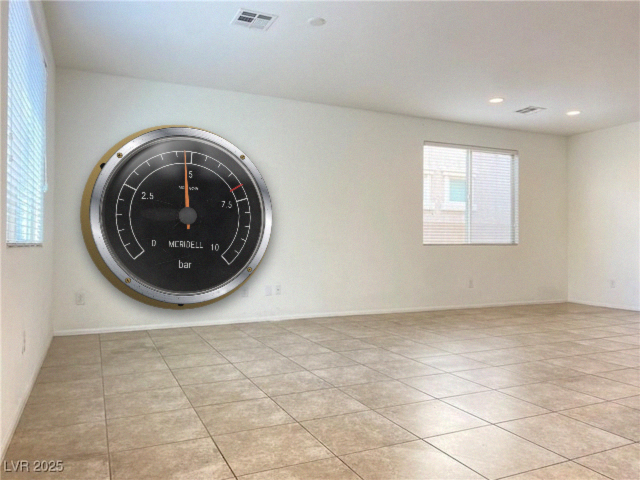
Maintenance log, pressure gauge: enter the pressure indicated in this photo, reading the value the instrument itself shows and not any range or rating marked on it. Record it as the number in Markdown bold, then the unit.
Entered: **4.75** bar
